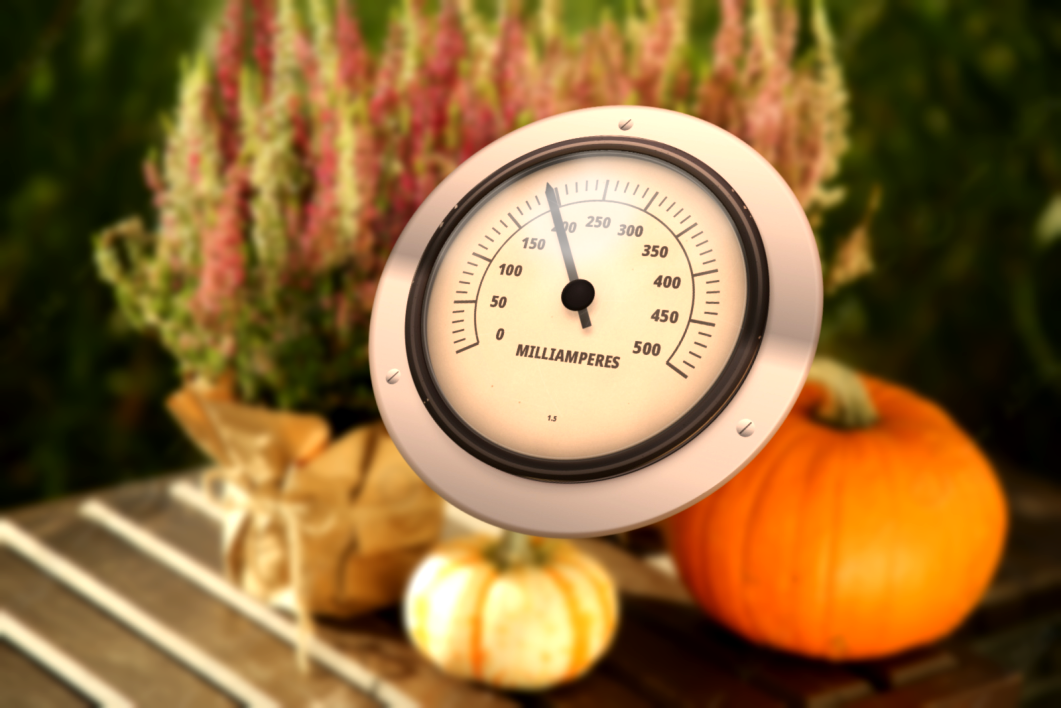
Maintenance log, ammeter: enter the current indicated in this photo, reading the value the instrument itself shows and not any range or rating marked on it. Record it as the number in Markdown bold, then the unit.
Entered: **195** mA
